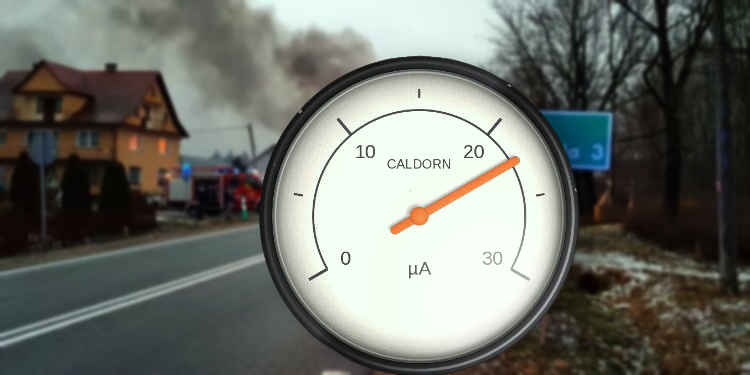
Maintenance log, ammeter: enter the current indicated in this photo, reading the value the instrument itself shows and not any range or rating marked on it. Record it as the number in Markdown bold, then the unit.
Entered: **22.5** µA
